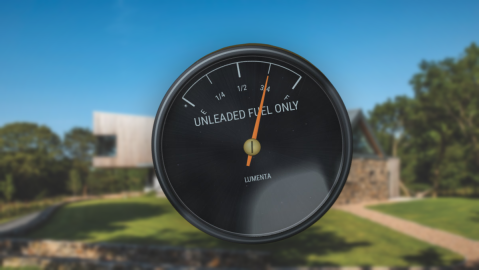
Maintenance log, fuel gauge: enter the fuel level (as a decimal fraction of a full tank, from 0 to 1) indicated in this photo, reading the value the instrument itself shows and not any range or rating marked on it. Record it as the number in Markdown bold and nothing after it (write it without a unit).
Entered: **0.75**
